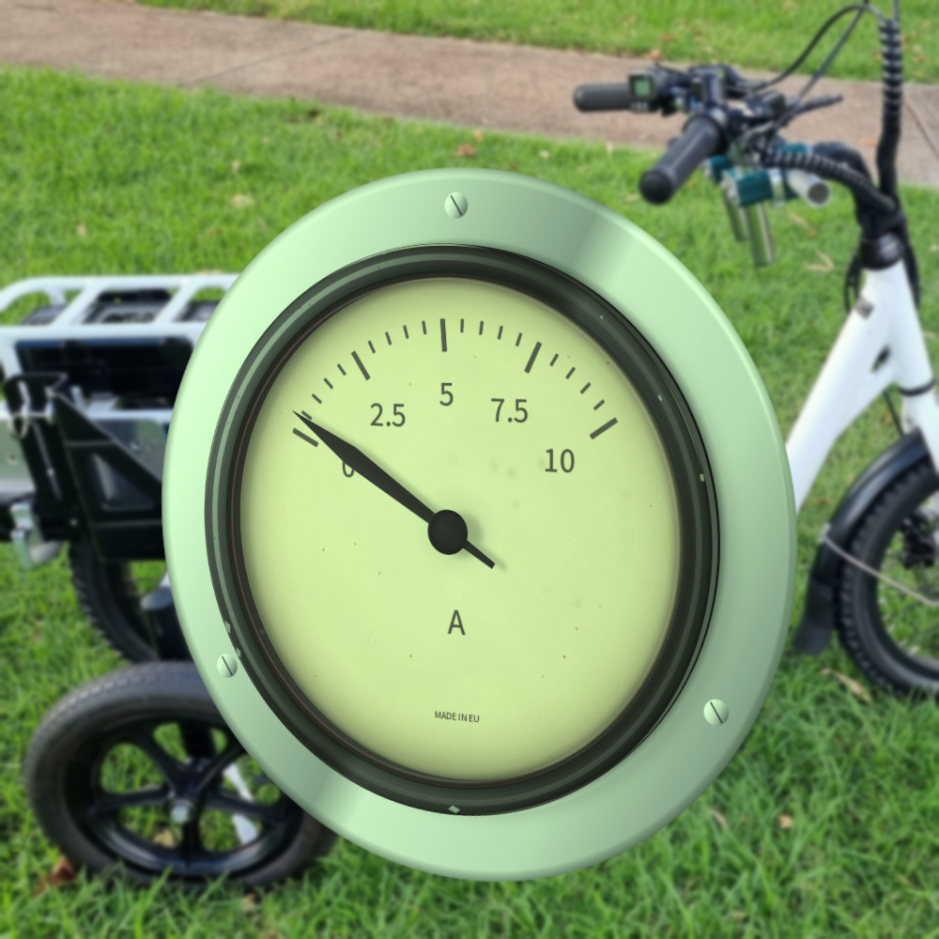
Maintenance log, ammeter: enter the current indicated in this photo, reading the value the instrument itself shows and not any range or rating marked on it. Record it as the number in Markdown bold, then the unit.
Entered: **0.5** A
